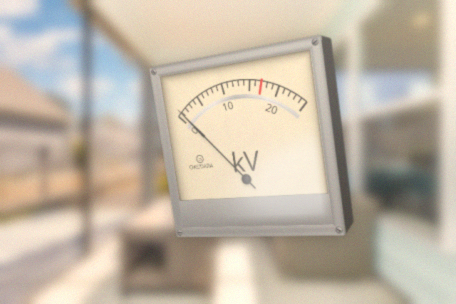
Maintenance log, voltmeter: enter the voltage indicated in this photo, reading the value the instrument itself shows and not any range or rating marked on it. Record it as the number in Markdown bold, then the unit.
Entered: **1** kV
